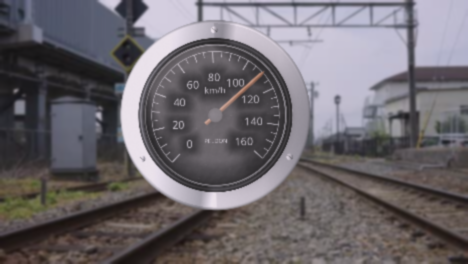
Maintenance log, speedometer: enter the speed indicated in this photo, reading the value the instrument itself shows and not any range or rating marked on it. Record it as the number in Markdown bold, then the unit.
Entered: **110** km/h
